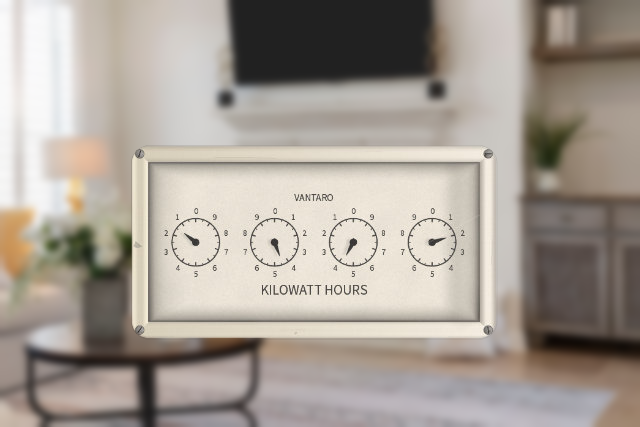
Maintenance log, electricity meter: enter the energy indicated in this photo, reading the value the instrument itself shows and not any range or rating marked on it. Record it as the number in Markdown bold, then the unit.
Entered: **1442** kWh
